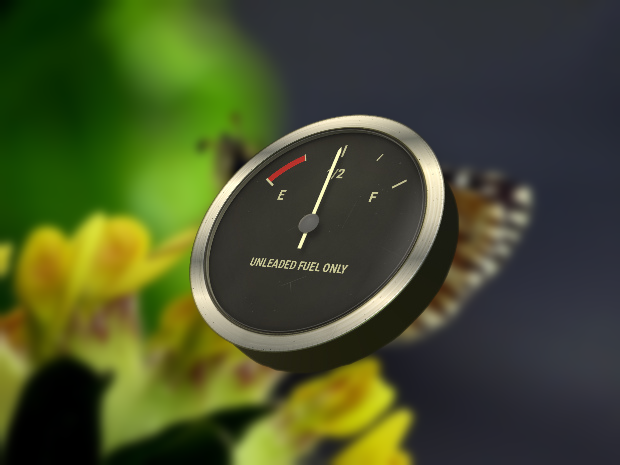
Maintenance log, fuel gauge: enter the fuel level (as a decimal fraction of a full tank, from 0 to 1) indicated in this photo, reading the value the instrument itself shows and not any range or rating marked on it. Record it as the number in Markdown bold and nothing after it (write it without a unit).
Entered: **0.5**
